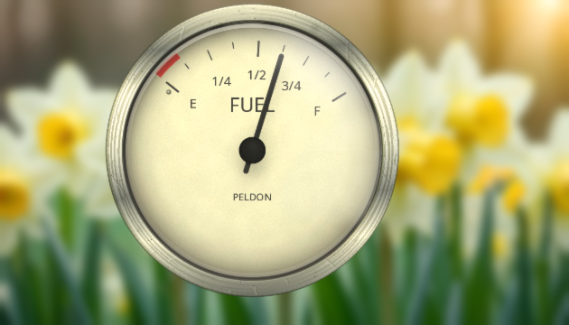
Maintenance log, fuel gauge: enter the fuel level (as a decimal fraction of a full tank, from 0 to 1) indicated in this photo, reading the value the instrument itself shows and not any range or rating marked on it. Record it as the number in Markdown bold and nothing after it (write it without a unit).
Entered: **0.625**
